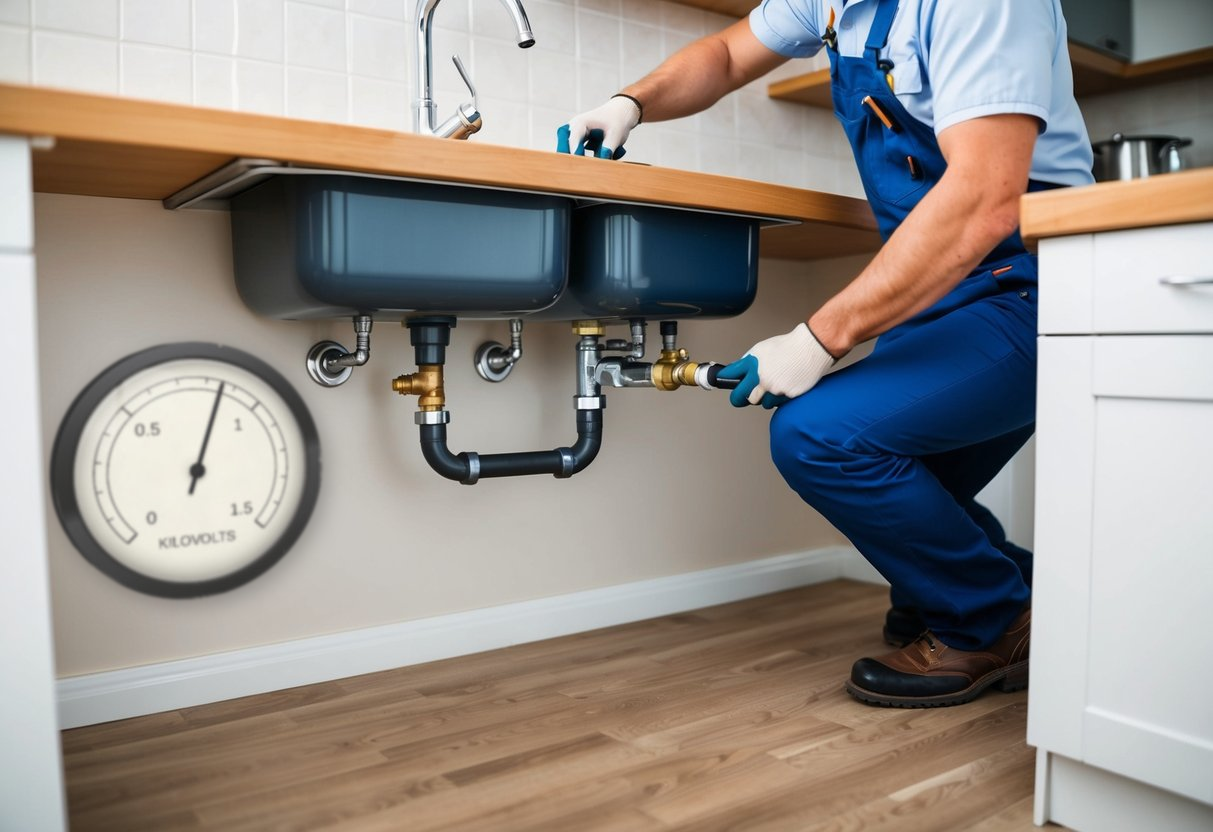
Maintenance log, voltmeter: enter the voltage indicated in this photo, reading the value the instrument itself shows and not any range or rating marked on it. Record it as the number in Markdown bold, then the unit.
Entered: **0.85** kV
